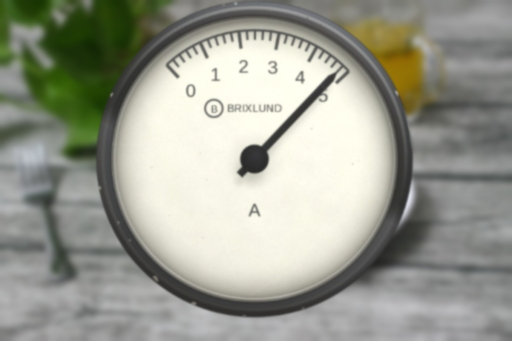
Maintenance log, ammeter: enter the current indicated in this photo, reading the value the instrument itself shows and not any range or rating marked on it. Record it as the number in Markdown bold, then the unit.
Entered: **4.8** A
